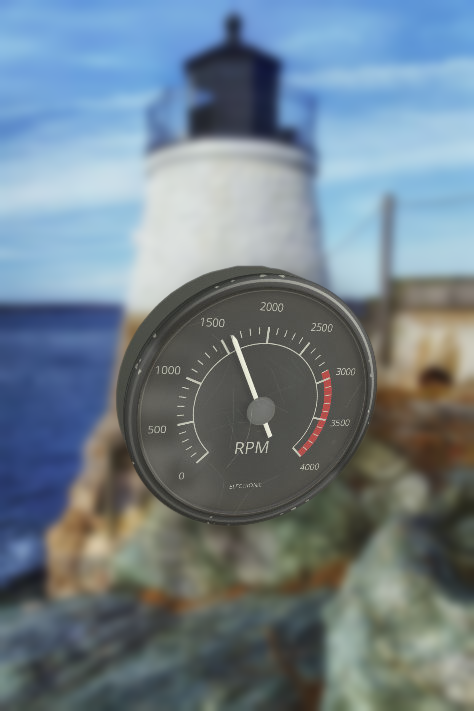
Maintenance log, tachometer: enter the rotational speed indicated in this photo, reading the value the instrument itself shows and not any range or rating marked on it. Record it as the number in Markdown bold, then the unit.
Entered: **1600** rpm
